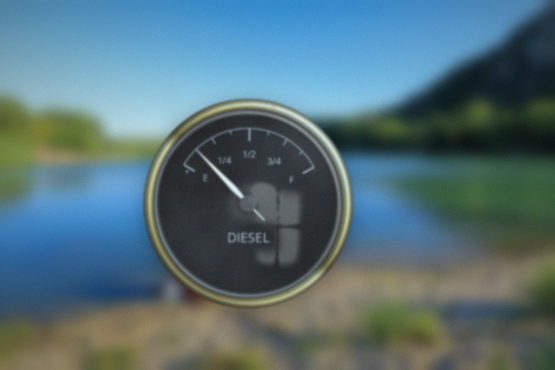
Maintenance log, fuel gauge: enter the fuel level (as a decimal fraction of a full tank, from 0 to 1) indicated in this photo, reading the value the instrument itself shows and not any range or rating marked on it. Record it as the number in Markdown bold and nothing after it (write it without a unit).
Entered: **0.125**
